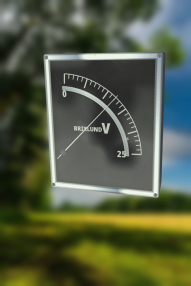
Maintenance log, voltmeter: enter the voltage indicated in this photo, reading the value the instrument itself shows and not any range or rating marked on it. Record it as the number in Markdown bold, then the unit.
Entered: **12** V
